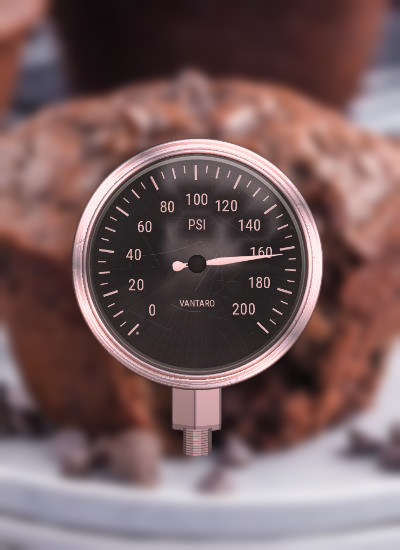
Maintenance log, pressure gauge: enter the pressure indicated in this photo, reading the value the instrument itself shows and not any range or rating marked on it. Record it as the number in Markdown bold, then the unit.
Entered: **162.5** psi
